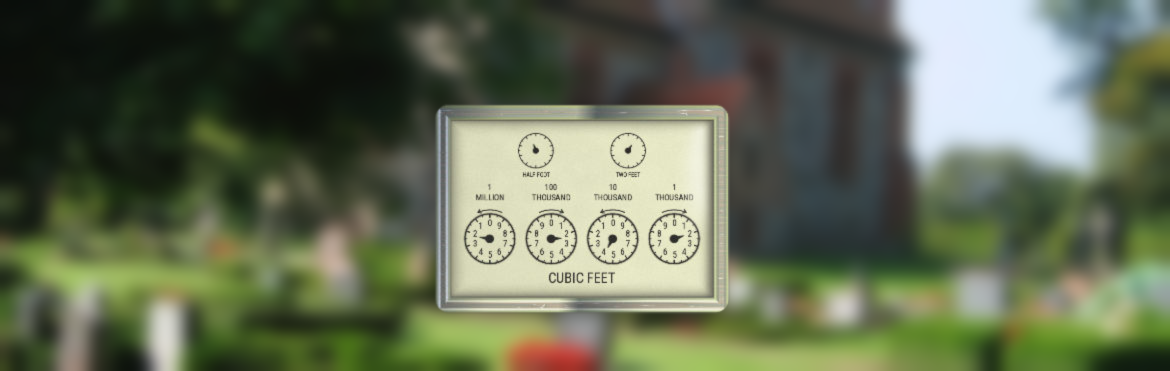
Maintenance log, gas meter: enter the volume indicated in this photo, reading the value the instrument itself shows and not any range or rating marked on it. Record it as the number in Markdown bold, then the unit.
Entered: **224200** ft³
